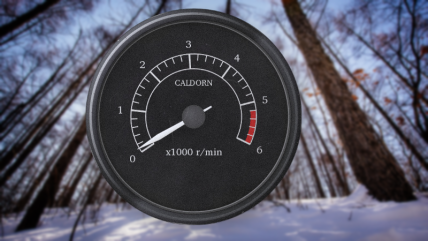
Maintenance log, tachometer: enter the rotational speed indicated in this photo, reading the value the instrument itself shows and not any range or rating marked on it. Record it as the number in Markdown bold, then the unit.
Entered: **100** rpm
